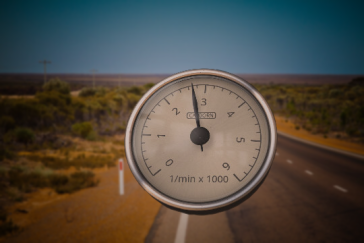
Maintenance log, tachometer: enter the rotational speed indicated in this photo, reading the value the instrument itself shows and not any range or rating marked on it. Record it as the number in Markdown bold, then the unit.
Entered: **2700** rpm
